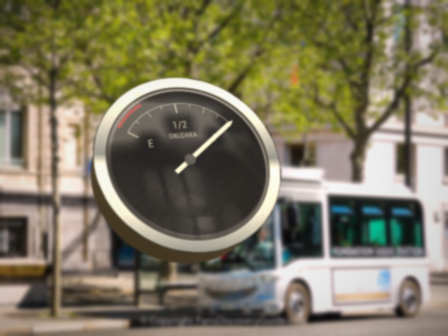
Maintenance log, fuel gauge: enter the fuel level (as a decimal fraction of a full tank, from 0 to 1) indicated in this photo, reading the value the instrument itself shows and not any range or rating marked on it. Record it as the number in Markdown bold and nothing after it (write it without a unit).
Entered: **1**
